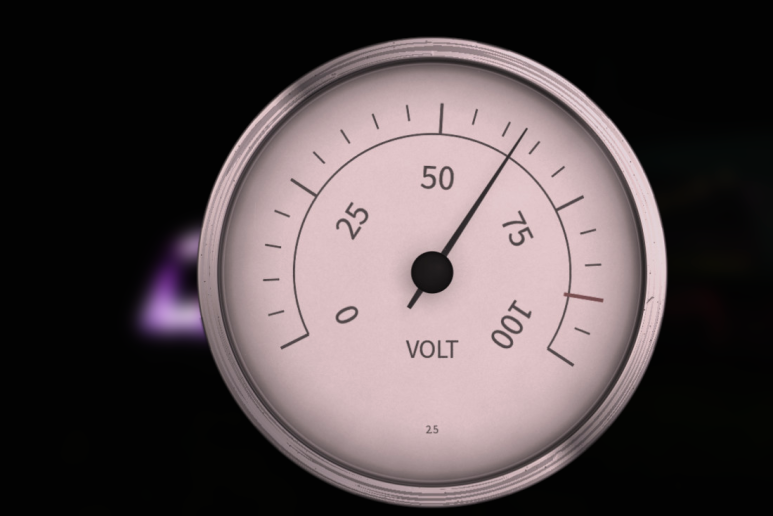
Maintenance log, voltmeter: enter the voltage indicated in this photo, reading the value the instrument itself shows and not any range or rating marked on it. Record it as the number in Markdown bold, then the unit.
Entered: **62.5** V
